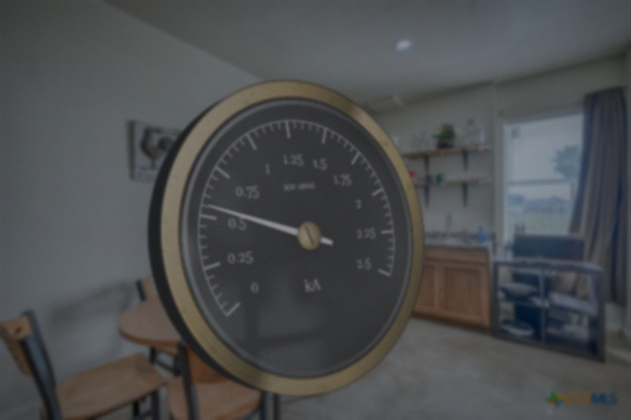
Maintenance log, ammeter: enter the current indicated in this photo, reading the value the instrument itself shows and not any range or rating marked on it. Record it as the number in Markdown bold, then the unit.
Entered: **0.55** kA
